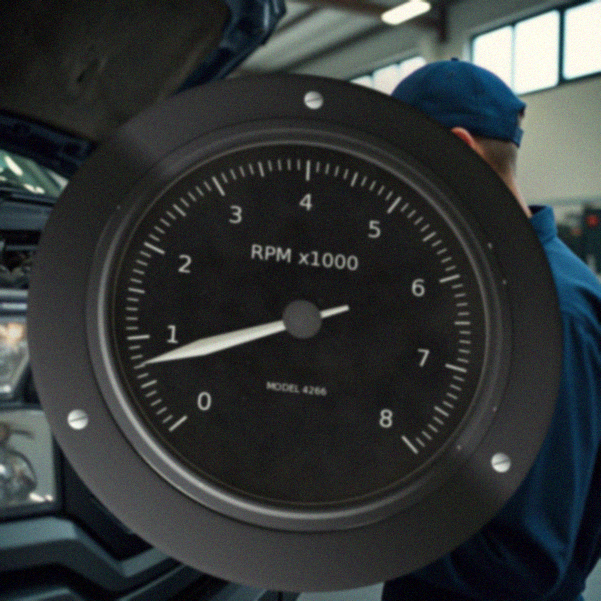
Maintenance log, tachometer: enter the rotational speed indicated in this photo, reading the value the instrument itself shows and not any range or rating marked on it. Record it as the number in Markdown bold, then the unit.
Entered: **700** rpm
